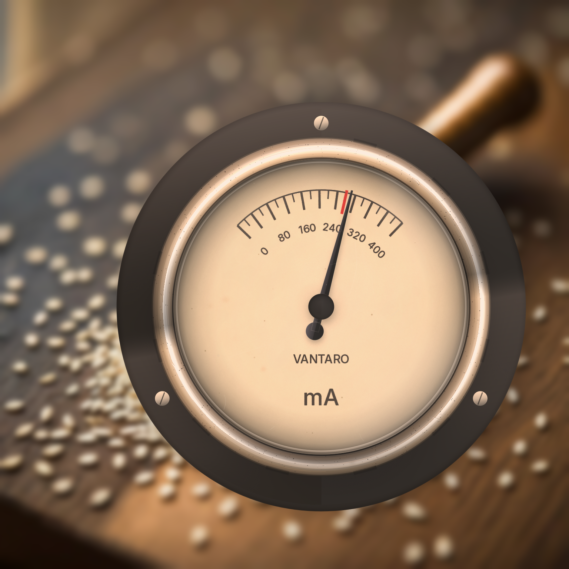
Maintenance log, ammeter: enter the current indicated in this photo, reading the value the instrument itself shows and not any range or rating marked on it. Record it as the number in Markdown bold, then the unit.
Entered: **270** mA
